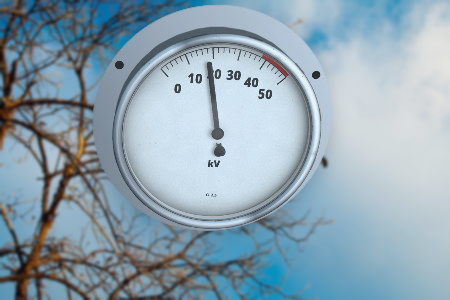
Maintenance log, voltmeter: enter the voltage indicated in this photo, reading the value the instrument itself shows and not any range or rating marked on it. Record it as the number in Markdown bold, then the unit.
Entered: **18** kV
